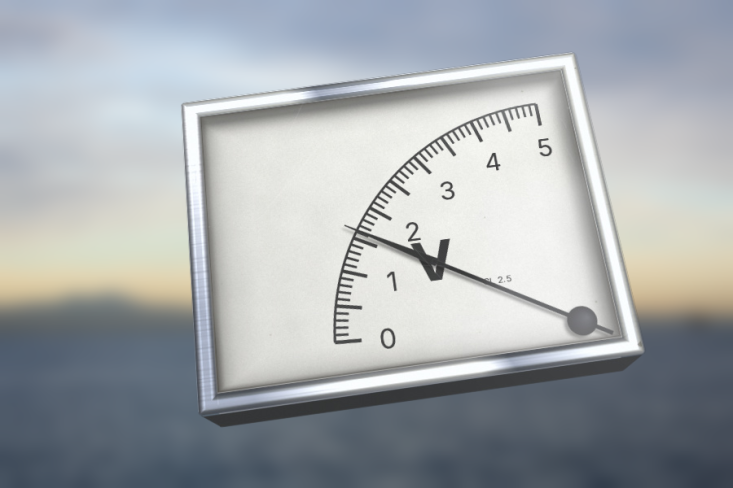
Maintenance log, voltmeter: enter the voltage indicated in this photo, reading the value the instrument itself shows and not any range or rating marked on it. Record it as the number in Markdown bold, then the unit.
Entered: **1.6** V
